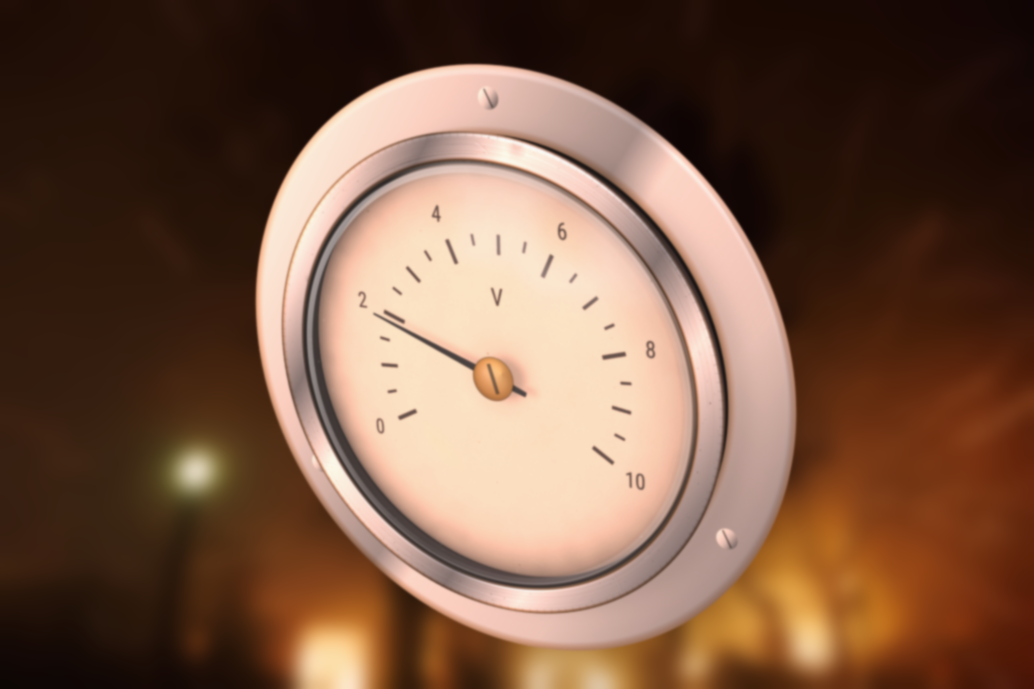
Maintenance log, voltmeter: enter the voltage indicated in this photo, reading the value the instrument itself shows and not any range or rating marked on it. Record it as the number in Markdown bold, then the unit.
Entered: **2** V
